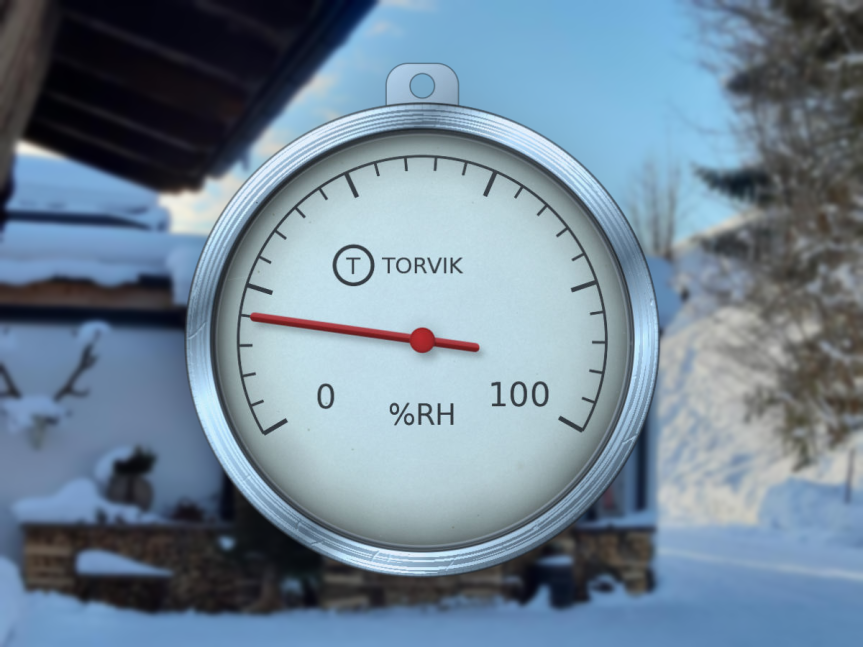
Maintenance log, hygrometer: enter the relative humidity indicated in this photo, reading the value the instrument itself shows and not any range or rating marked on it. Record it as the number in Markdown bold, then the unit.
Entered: **16** %
